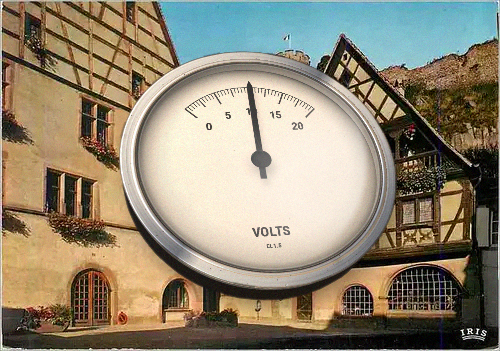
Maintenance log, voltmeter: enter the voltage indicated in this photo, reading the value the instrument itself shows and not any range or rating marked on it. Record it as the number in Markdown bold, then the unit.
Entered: **10** V
